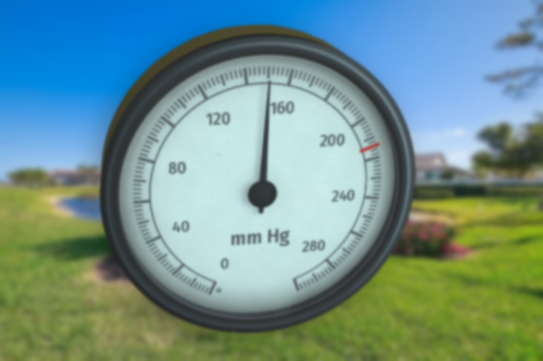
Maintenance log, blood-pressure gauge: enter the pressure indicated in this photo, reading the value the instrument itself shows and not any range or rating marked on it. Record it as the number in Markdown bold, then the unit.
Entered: **150** mmHg
